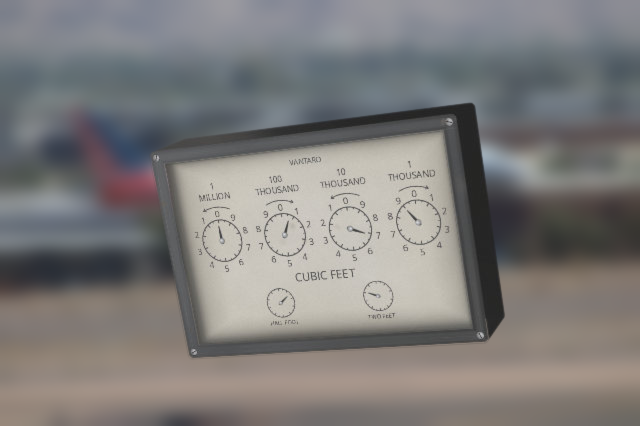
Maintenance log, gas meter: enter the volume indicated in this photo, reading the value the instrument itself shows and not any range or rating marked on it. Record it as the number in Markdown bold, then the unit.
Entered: **6900** ft³
